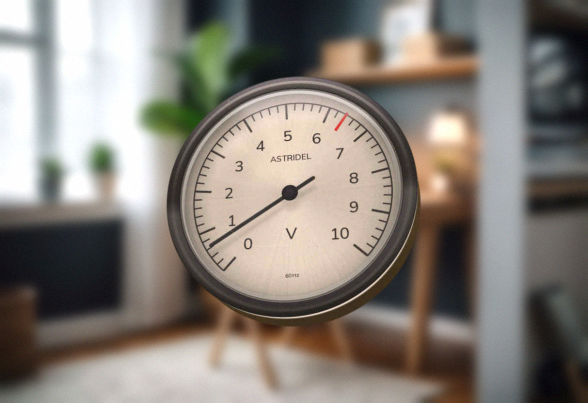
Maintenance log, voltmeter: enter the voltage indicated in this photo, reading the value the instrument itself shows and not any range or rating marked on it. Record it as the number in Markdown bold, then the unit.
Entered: **0.6** V
